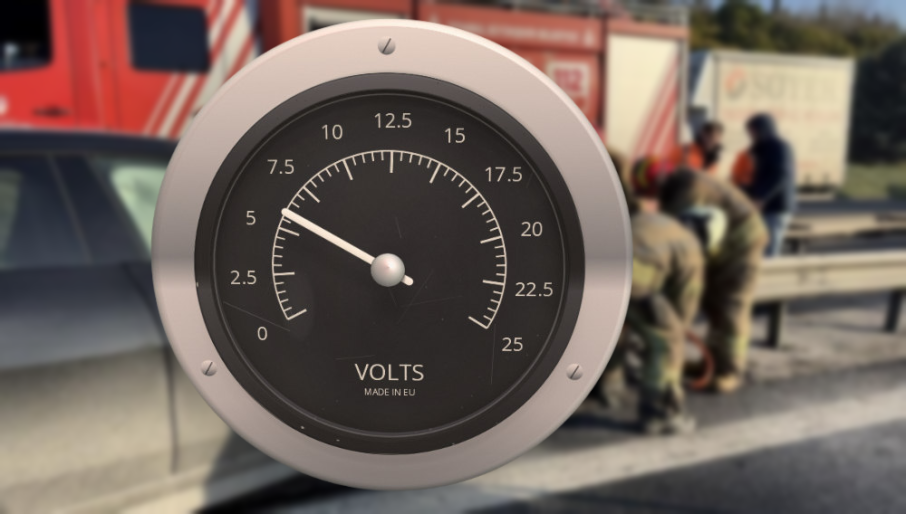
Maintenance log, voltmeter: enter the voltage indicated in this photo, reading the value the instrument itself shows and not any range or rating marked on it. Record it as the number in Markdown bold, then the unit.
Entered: **6** V
